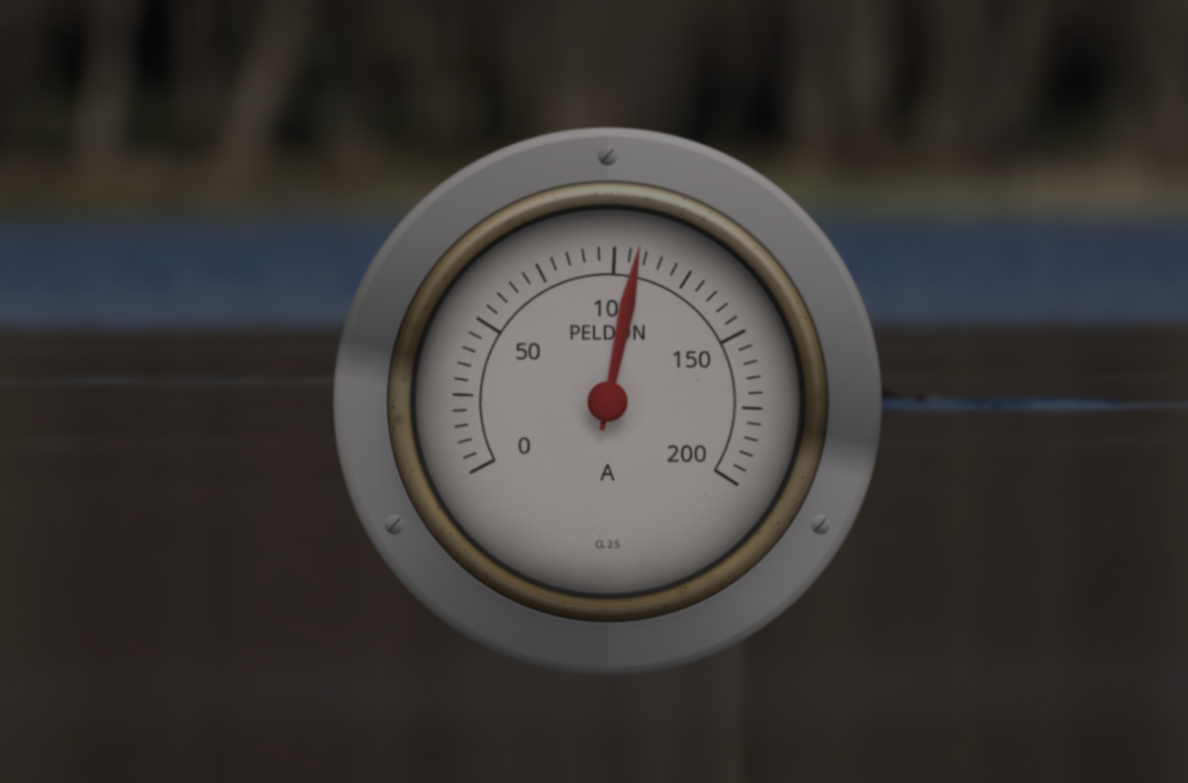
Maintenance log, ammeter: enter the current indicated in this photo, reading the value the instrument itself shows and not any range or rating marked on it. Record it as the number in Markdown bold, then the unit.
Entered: **107.5** A
